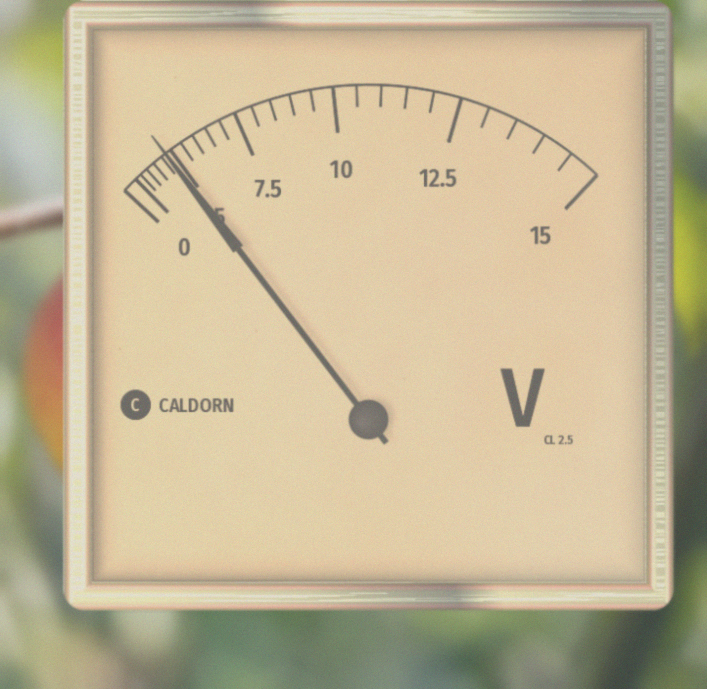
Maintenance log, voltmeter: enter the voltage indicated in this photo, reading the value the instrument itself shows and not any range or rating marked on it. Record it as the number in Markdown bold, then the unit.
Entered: **4.75** V
